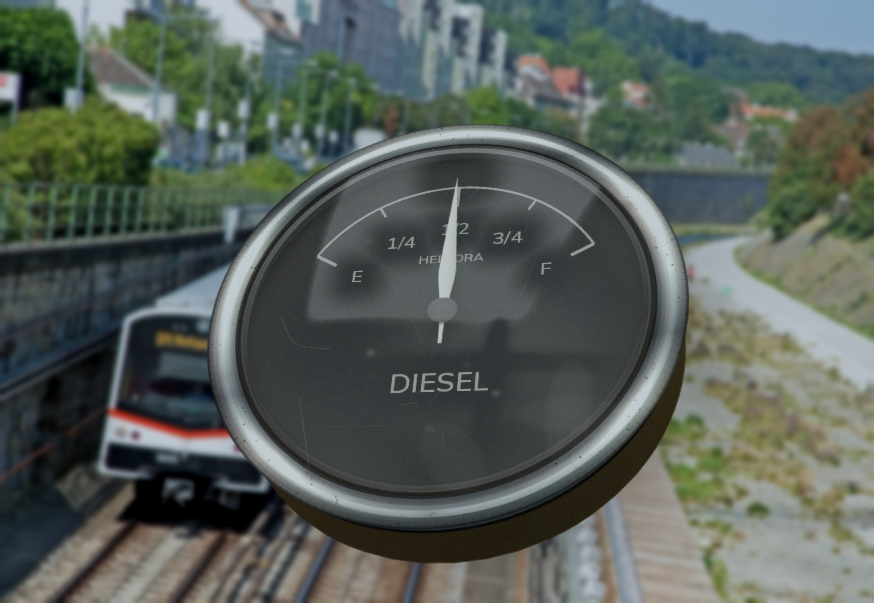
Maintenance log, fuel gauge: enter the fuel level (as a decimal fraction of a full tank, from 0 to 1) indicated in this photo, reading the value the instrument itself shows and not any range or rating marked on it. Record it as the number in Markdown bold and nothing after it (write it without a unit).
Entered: **0.5**
